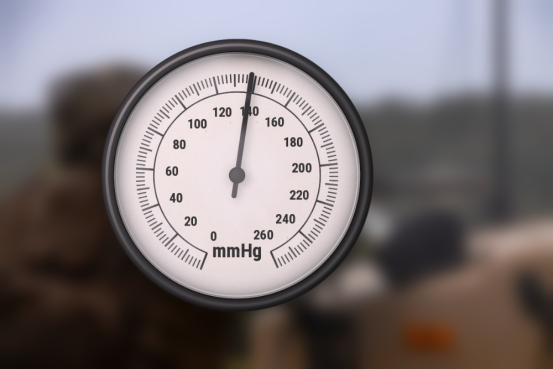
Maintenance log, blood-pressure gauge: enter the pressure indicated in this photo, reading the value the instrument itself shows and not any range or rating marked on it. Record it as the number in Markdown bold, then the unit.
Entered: **138** mmHg
